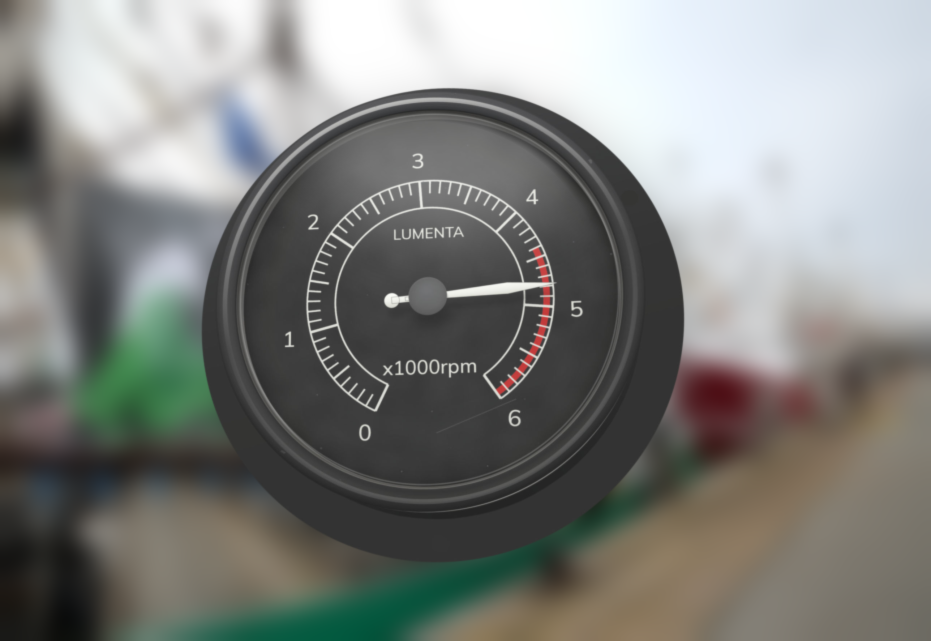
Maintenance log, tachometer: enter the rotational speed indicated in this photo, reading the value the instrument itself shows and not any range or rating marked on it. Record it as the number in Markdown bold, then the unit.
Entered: **4800** rpm
